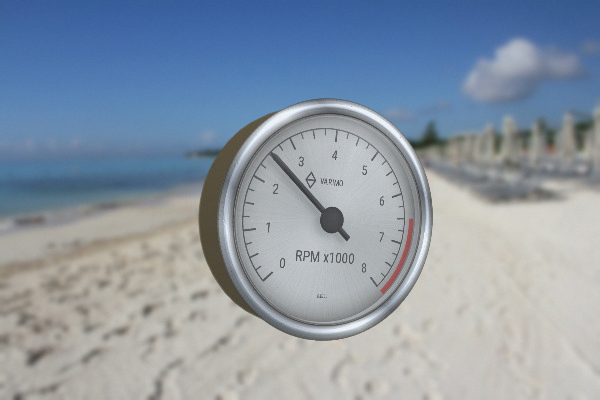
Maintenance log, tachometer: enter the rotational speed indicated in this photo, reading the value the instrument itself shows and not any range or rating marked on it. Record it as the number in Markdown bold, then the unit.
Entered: **2500** rpm
